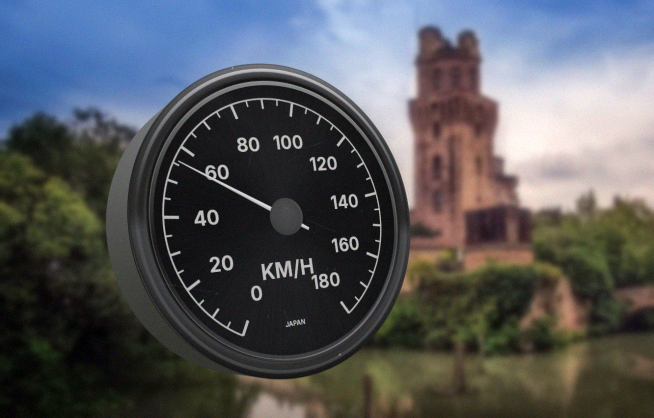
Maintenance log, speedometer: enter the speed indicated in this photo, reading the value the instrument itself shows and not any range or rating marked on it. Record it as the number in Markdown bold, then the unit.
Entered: **55** km/h
